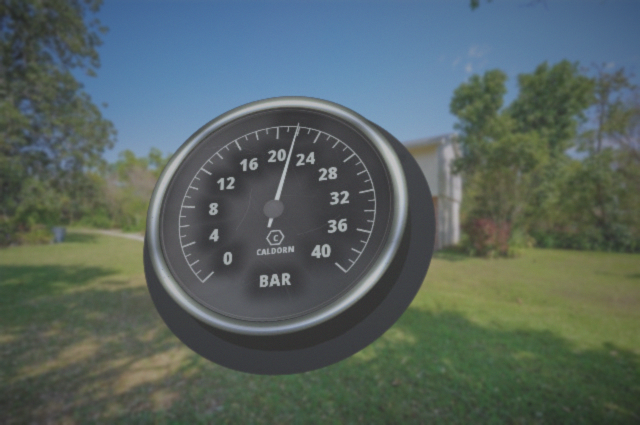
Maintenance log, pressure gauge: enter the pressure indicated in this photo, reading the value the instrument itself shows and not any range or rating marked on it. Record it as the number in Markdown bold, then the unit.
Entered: **22** bar
